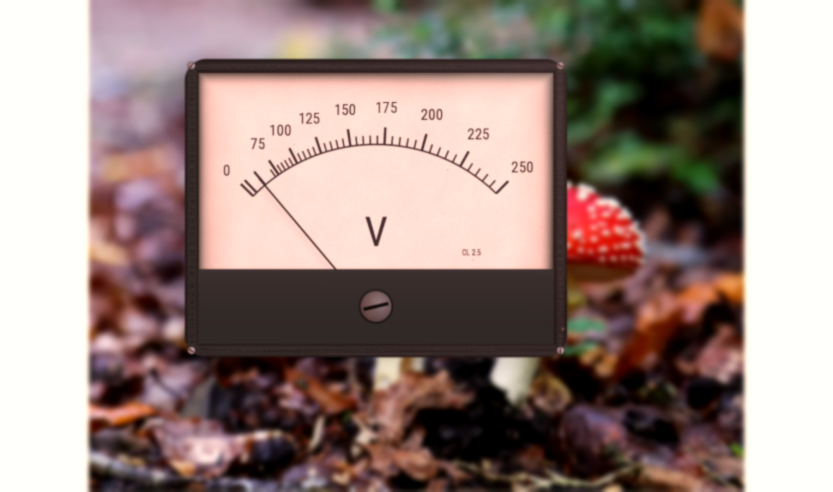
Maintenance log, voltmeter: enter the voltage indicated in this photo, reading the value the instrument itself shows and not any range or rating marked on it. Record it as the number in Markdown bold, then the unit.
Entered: **50** V
